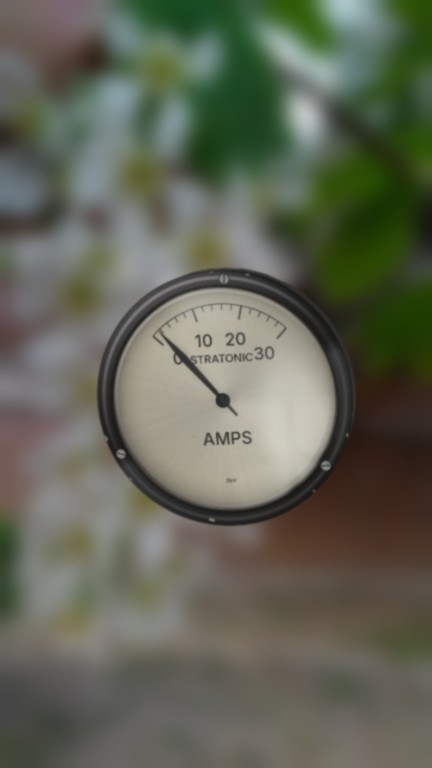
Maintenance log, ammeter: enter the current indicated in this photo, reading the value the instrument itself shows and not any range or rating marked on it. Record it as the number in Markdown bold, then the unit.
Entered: **2** A
